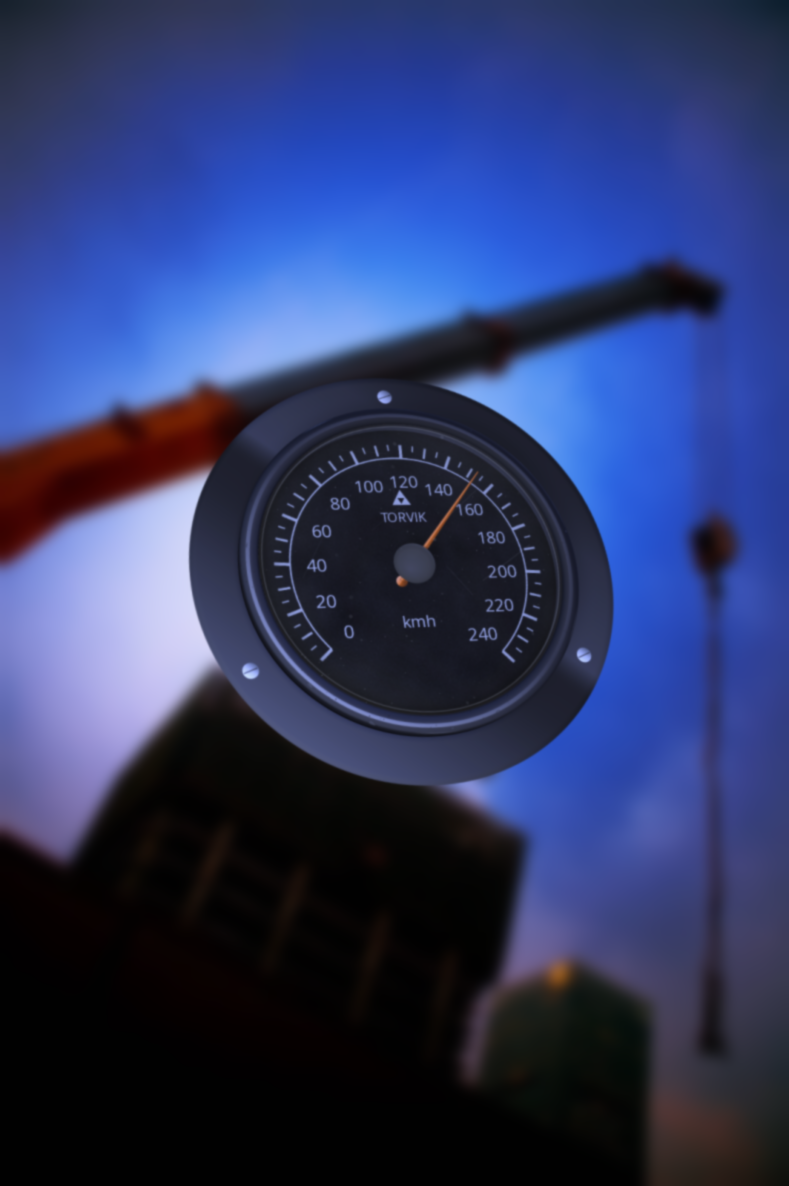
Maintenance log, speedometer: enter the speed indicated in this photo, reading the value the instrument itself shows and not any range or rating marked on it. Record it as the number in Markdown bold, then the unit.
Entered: **152.5** km/h
